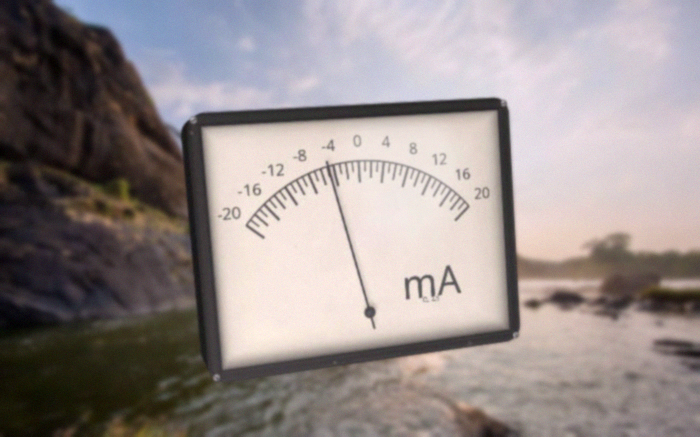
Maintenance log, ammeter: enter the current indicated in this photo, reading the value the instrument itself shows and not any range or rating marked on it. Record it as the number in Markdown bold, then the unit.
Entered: **-5** mA
